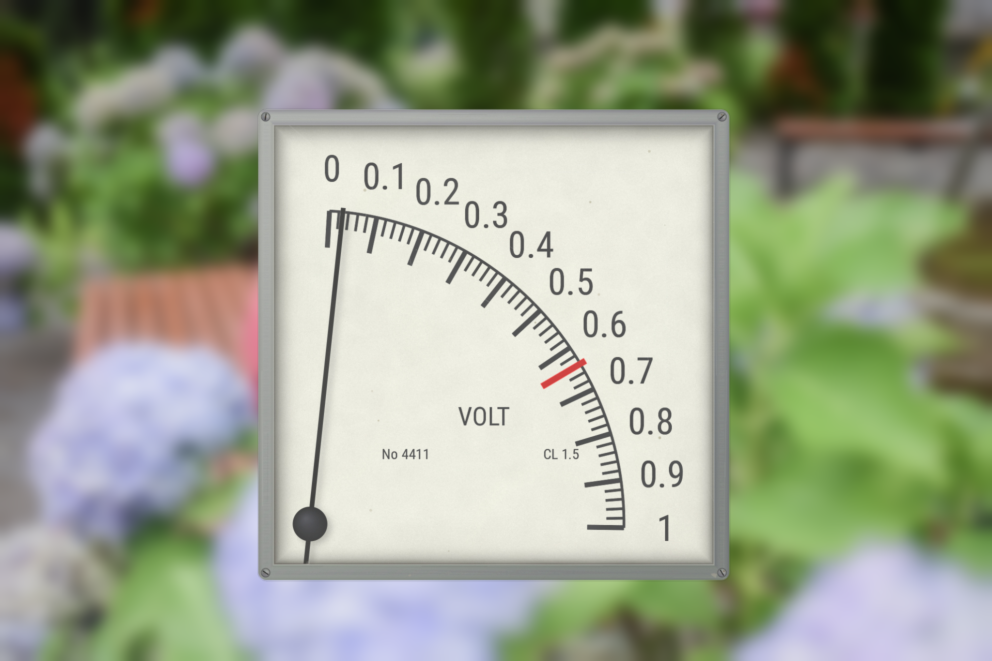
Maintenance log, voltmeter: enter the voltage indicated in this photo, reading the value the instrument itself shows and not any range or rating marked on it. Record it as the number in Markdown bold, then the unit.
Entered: **0.03** V
